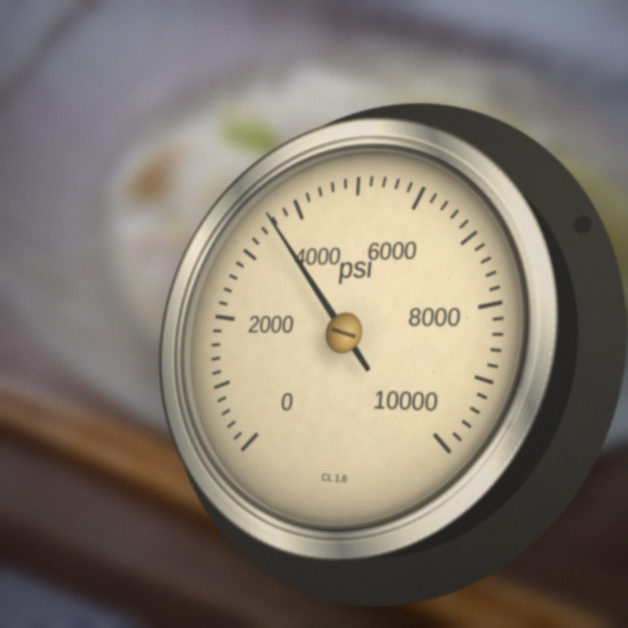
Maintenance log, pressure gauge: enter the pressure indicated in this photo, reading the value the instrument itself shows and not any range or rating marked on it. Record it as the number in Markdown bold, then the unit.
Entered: **3600** psi
